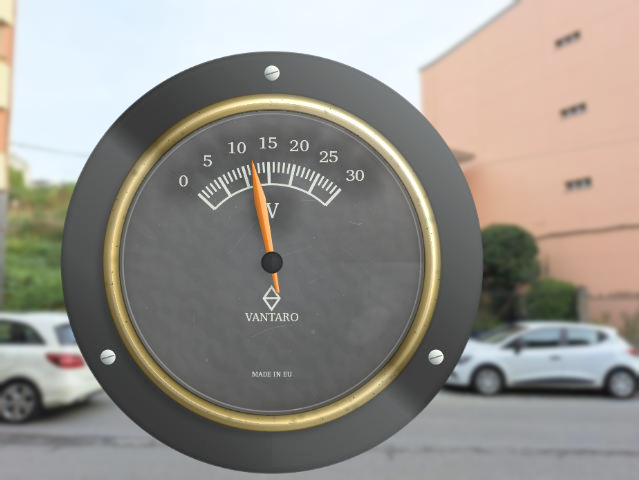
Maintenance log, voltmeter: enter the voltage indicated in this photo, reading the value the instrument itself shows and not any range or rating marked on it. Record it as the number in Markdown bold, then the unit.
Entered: **12** V
